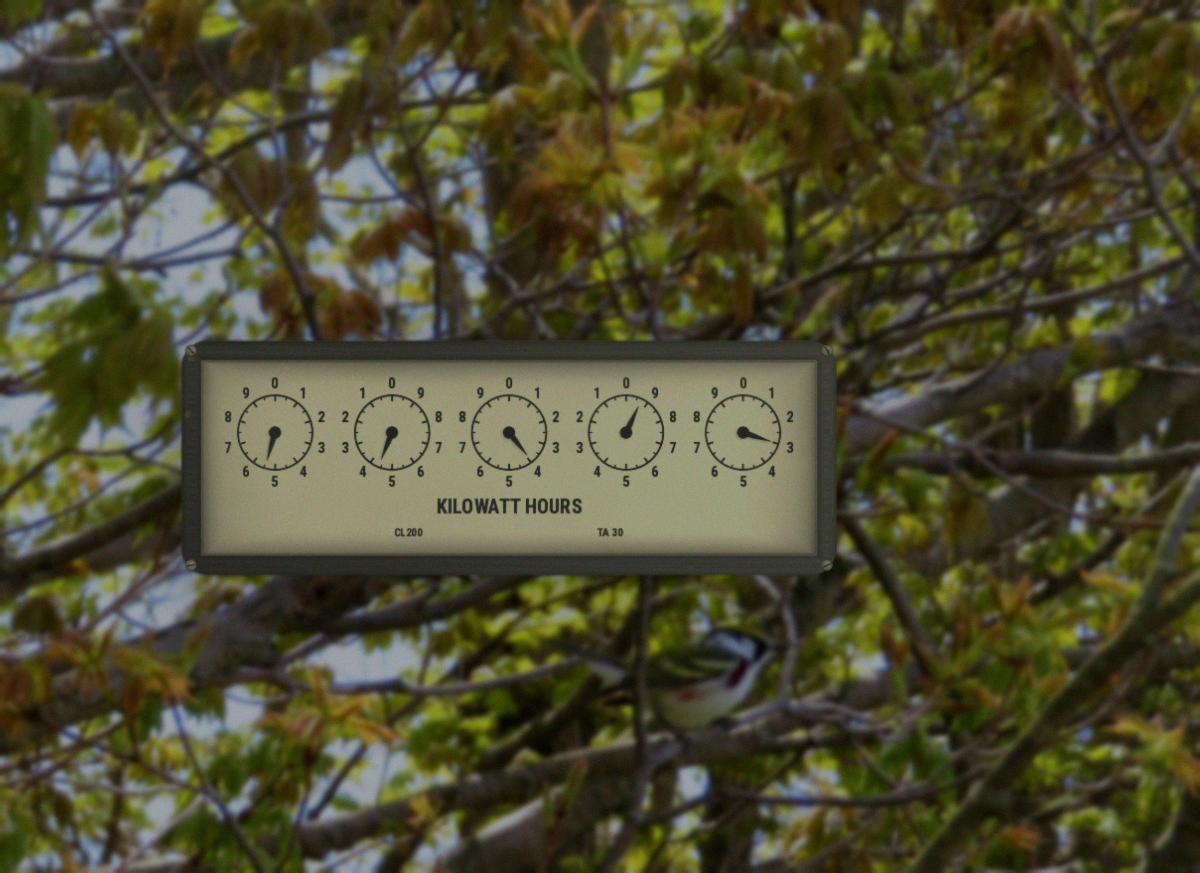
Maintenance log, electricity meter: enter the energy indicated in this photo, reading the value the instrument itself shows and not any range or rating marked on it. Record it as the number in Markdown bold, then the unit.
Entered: **54393** kWh
